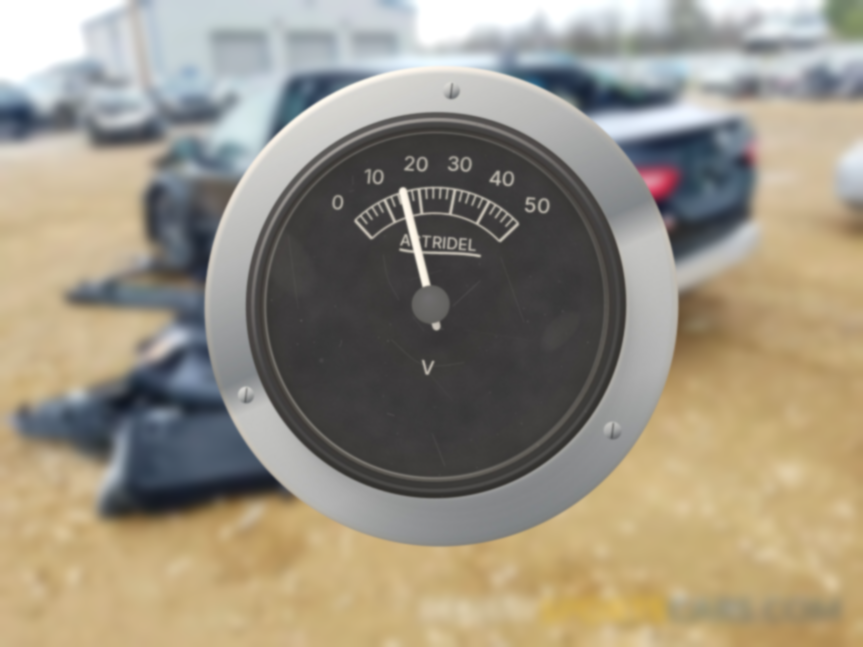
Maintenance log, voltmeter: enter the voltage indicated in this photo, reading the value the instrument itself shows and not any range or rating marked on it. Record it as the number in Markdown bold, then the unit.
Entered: **16** V
